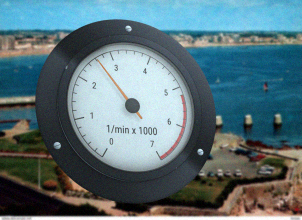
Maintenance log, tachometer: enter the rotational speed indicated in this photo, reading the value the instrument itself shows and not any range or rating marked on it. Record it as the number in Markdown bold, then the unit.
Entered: **2600** rpm
